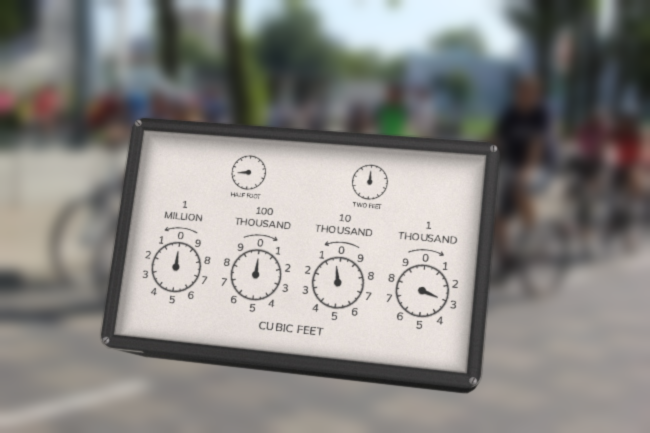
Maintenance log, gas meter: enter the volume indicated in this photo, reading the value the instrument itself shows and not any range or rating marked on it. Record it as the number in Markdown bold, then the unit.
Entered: **300** ft³
